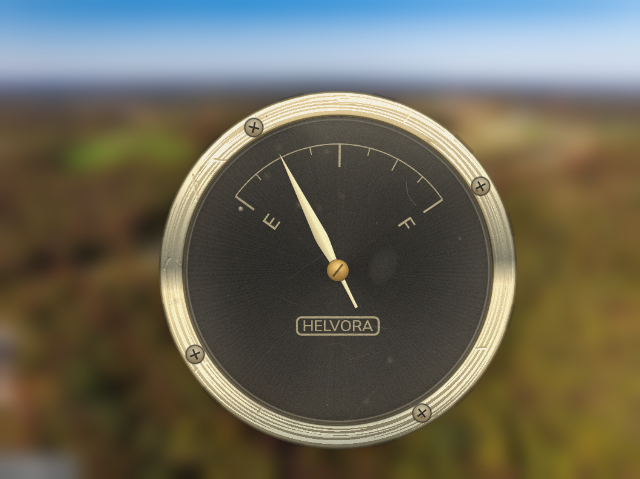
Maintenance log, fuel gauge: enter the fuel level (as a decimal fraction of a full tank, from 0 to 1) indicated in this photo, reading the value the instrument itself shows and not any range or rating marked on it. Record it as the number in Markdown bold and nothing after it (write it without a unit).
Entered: **0.25**
